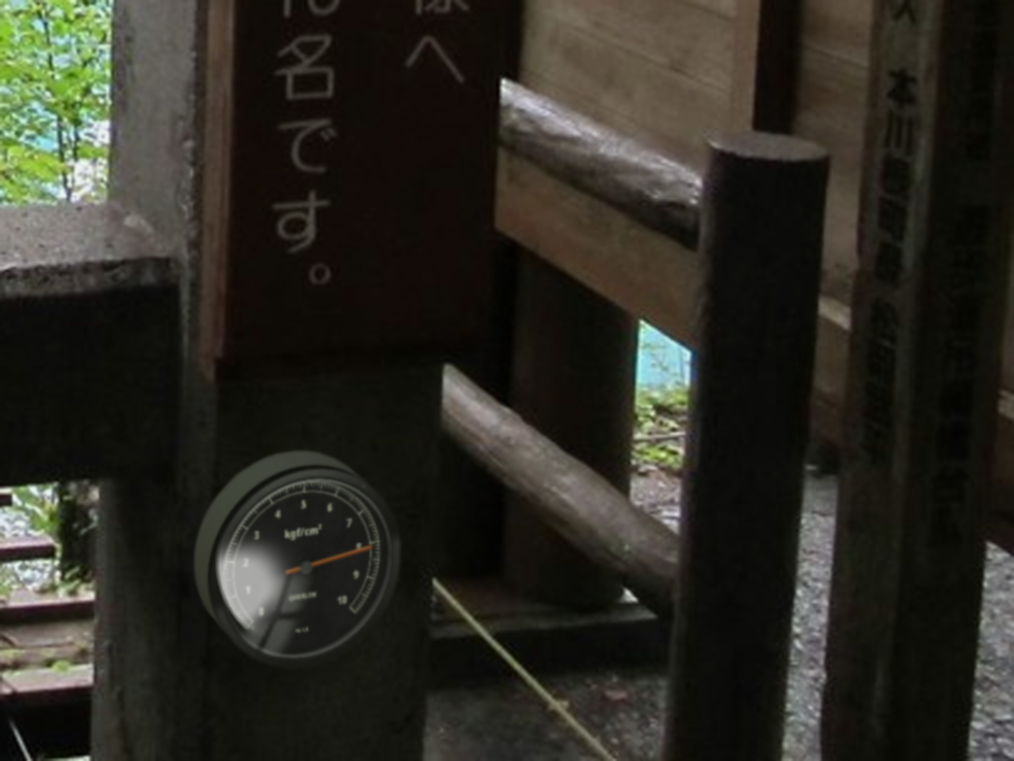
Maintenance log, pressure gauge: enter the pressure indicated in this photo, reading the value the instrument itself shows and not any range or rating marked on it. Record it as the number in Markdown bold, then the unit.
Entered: **8** kg/cm²
